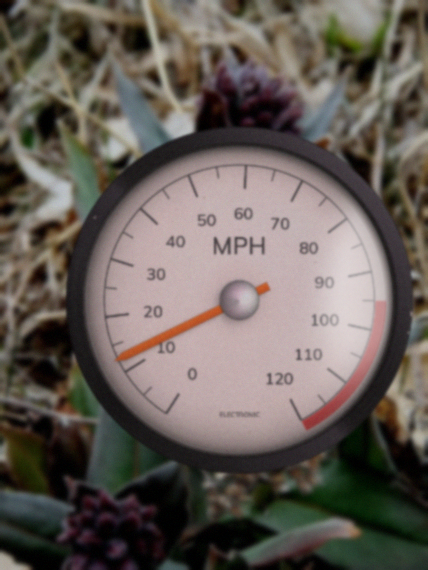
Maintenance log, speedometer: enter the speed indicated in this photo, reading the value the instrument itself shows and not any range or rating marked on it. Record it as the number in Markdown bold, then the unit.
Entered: **12.5** mph
